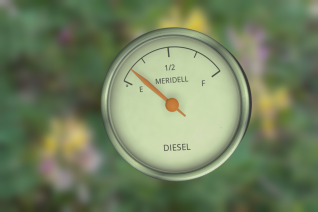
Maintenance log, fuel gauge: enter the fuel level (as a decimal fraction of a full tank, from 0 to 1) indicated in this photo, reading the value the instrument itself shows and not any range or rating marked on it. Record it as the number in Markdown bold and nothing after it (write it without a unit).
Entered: **0.125**
